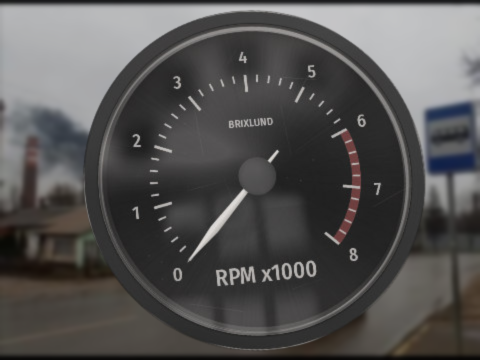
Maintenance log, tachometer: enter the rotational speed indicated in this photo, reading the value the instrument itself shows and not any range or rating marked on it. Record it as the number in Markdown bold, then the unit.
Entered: **0** rpm
